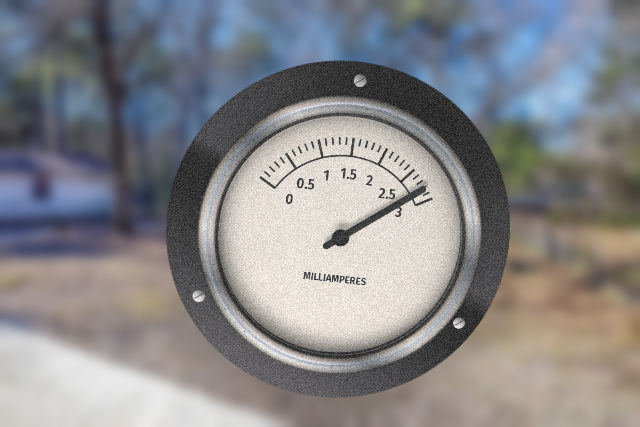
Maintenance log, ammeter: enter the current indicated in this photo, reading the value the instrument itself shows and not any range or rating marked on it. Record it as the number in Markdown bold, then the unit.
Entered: **2.8** mA
